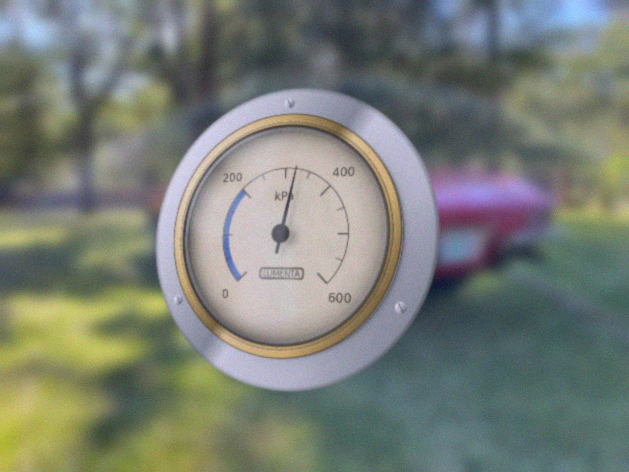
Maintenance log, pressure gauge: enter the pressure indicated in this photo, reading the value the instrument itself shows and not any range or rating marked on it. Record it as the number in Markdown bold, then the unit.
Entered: **325** kPa
